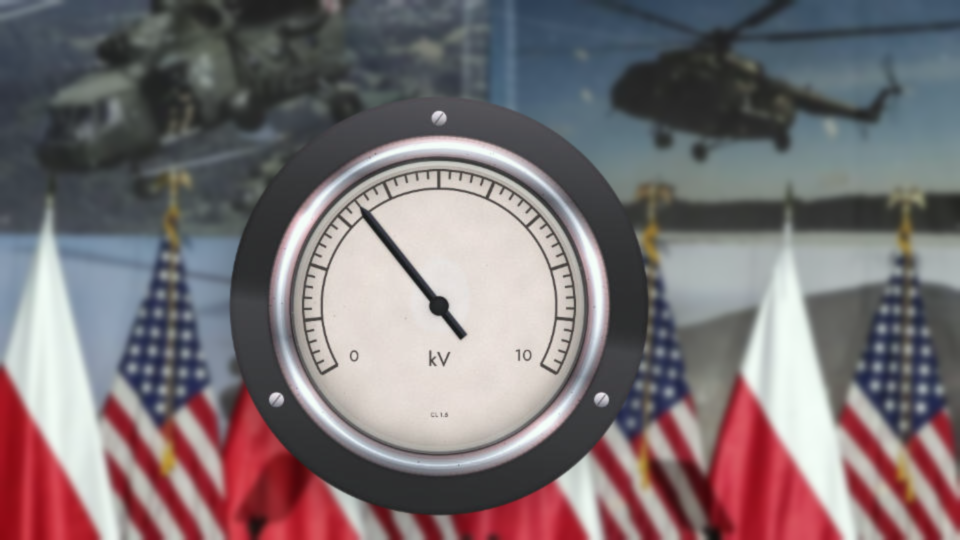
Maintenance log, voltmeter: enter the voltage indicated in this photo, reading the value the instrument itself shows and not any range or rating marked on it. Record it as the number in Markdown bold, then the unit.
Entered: **3.4** kV
